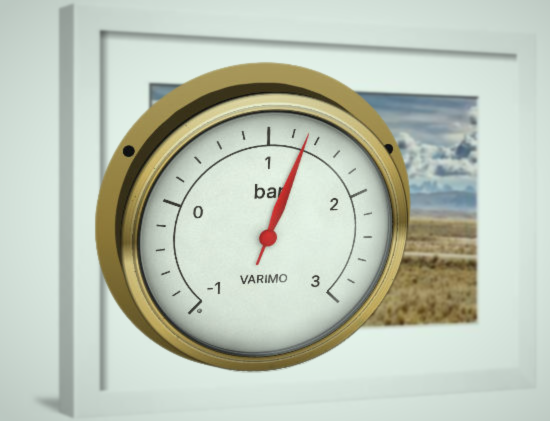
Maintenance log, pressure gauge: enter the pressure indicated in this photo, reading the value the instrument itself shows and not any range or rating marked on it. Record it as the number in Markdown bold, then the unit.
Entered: **1.3** bar
